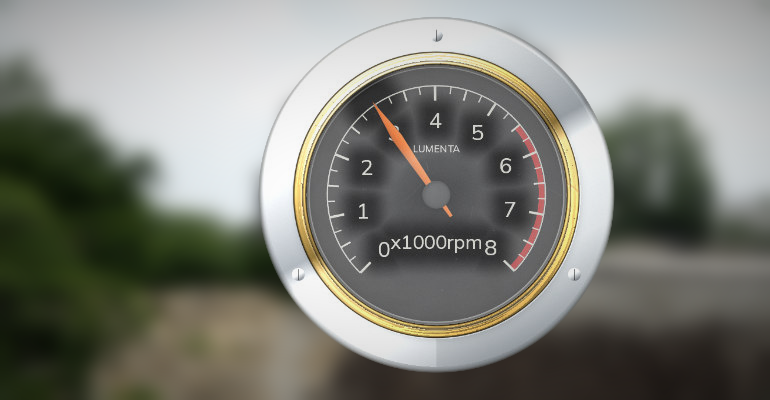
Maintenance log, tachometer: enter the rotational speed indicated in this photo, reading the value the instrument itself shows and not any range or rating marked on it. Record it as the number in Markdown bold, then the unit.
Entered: **3000** rpm
